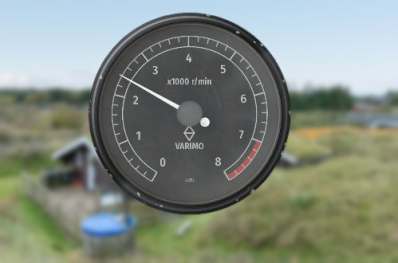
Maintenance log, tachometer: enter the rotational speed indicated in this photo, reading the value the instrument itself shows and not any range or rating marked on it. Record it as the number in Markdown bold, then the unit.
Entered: **2400** rpm
